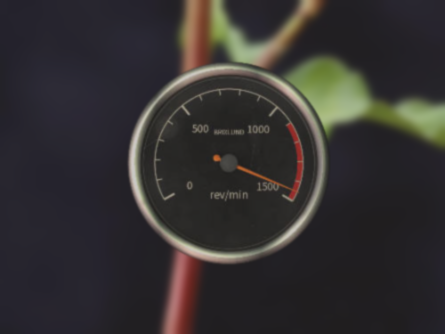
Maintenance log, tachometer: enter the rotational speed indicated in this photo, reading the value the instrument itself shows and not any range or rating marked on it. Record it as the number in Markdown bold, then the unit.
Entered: **1450** rpm
